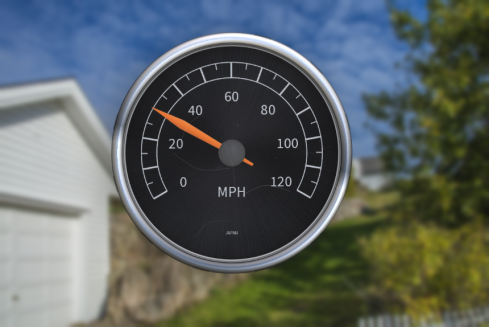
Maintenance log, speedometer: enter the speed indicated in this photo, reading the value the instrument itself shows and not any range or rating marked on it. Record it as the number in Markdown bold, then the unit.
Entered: **30** mph
